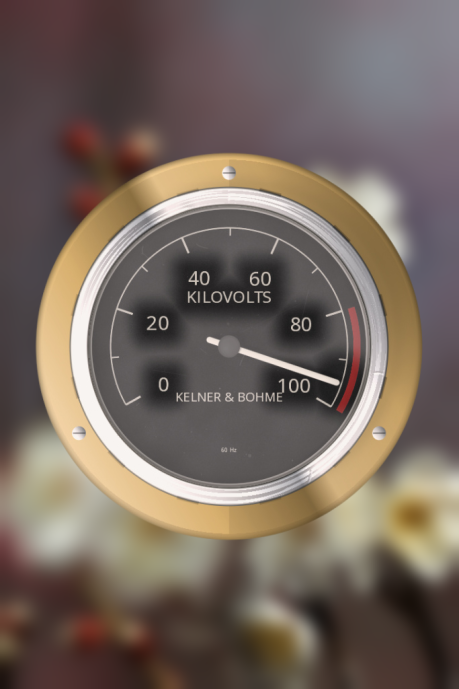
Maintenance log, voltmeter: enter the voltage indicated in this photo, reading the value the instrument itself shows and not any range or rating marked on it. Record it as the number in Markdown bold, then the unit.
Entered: **95** kV
